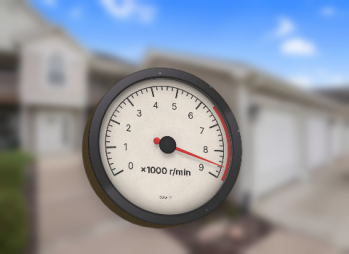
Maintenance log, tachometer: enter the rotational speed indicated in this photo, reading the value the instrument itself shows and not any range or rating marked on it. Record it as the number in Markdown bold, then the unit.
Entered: **8600** rpm
